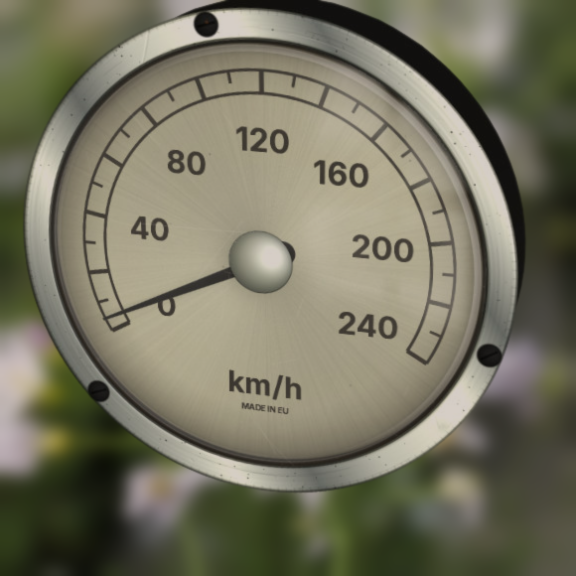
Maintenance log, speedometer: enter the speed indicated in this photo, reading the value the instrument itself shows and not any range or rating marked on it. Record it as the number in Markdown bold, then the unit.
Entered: **5** km/h
